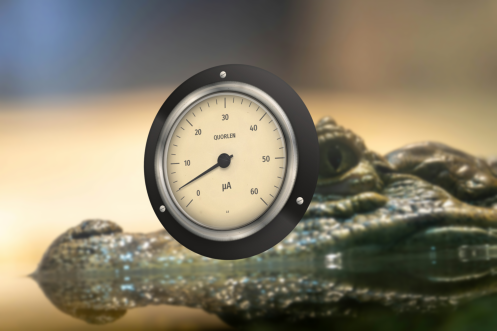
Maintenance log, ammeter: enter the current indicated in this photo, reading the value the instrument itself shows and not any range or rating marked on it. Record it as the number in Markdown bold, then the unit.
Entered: **4** µA
